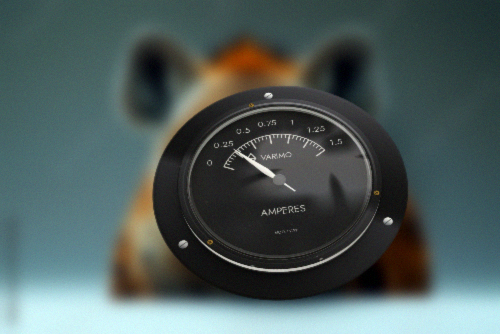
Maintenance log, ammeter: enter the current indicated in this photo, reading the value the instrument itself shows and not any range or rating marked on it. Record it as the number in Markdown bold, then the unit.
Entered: **0.25** A
